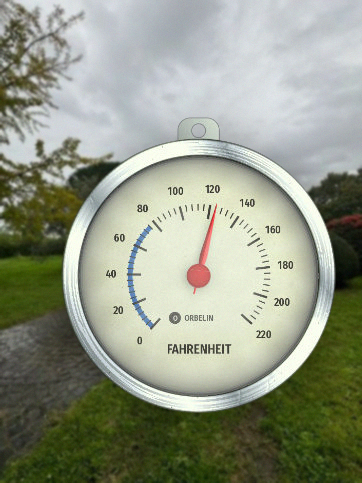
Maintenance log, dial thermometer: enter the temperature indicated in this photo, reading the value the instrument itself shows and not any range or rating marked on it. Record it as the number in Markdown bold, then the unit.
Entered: **124** °F
